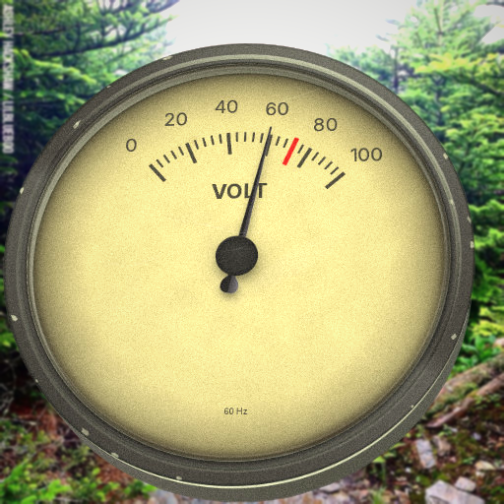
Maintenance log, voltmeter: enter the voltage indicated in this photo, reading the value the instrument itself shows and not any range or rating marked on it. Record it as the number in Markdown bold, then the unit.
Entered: **60** V
